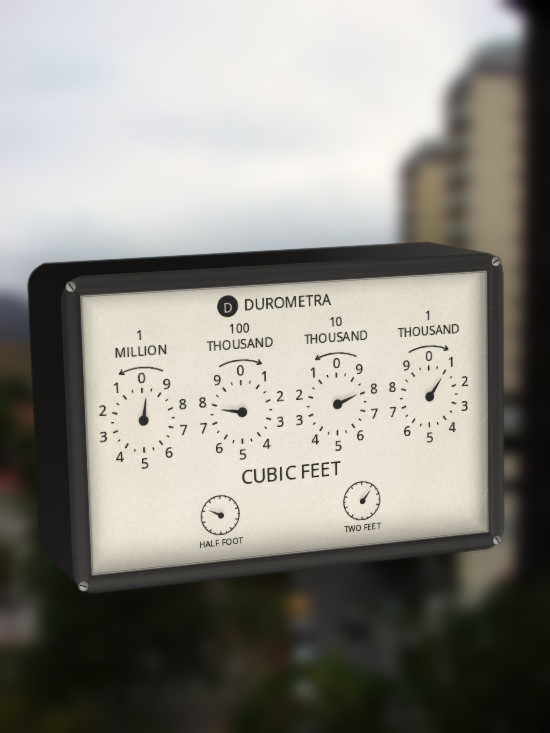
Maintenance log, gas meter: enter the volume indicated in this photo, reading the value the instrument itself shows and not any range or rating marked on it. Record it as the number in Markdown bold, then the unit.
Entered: **978100** ft³
